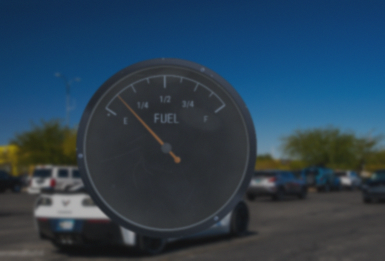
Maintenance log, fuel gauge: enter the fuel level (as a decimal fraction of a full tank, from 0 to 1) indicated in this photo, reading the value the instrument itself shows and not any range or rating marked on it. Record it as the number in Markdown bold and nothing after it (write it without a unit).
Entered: **0.125**
